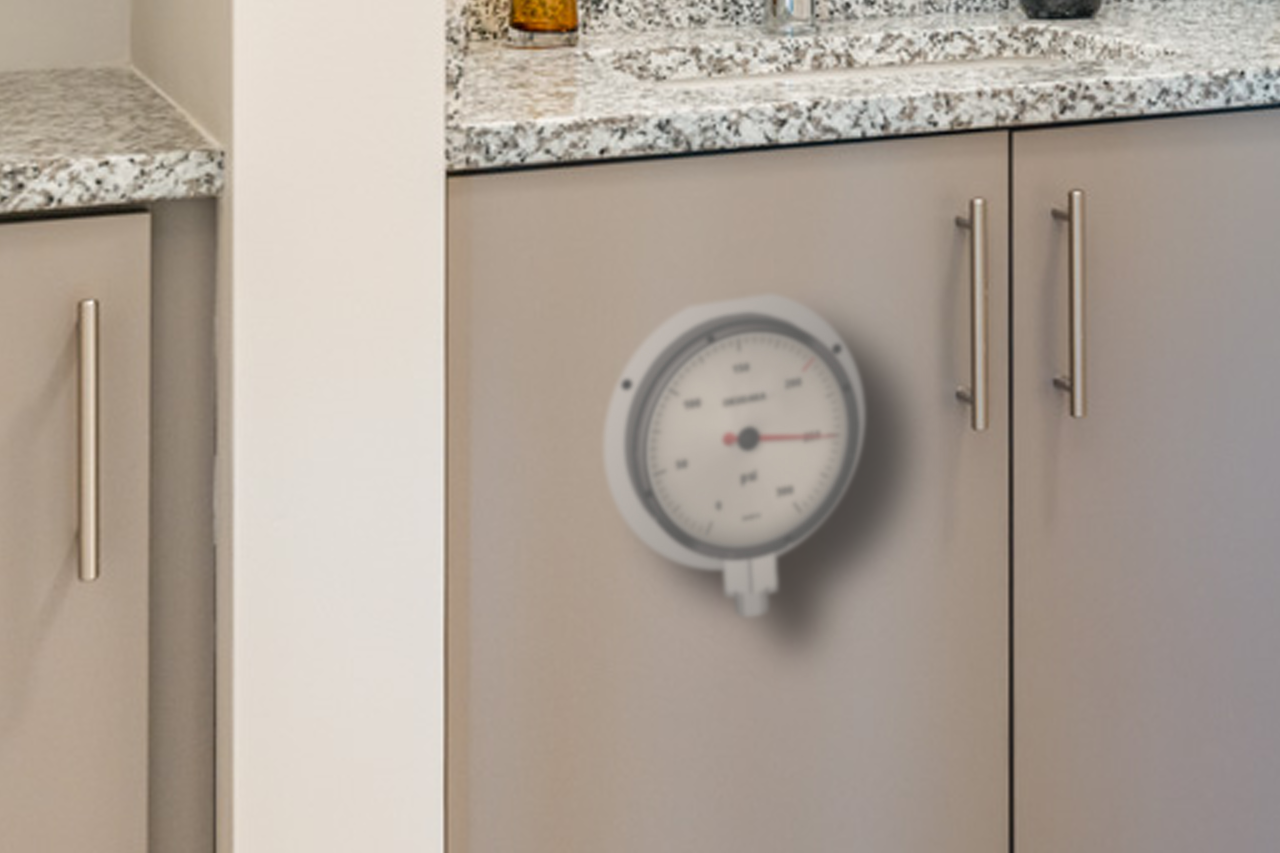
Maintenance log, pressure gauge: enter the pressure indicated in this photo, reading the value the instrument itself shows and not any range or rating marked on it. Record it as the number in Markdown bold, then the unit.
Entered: **250** psi
